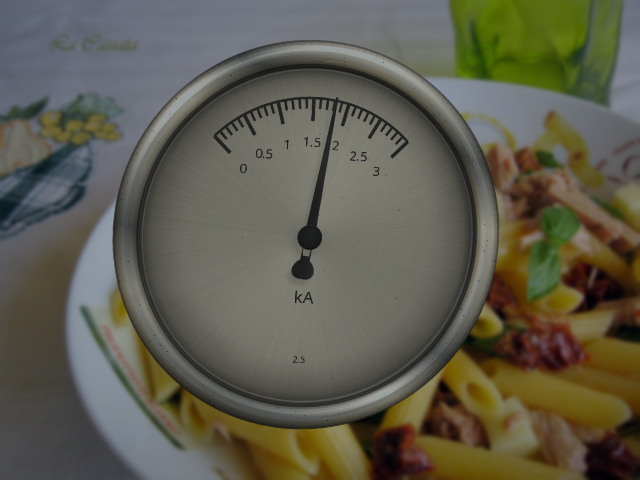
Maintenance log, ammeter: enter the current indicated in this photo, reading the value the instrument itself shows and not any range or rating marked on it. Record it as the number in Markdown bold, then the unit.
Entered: **1.8** kA
